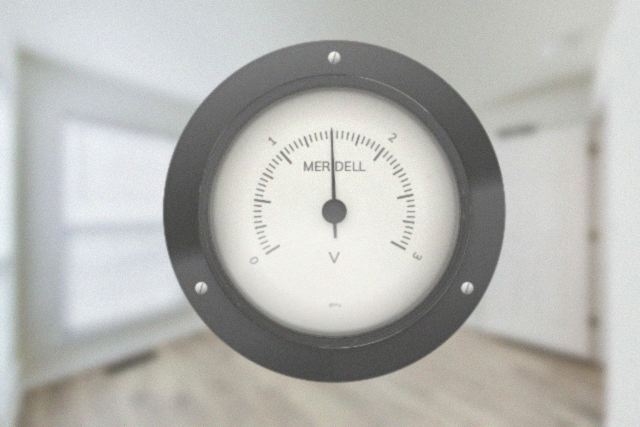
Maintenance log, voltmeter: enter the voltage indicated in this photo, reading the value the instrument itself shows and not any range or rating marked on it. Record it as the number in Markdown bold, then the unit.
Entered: **1.5** V
